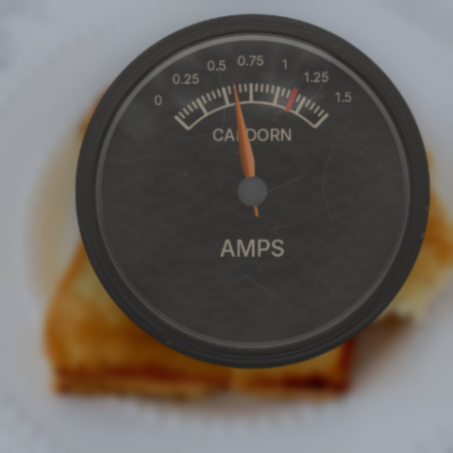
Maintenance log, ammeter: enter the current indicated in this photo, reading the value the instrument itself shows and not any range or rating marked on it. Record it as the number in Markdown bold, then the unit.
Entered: **0.6** A
